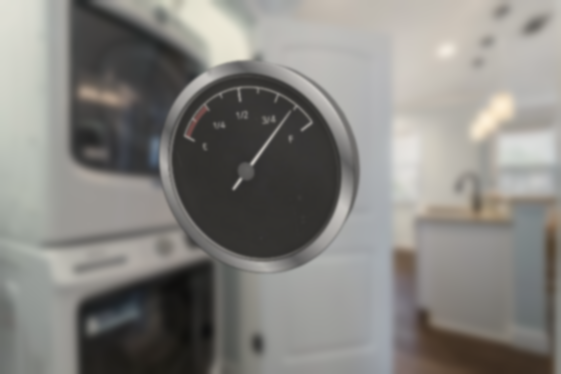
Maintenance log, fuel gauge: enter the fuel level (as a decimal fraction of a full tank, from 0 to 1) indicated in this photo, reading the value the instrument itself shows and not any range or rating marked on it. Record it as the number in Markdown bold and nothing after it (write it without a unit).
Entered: **0.875**
